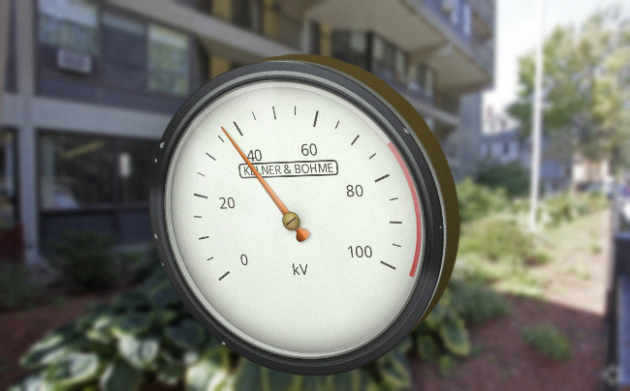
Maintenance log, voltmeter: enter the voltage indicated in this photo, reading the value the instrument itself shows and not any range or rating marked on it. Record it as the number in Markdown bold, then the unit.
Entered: **37.5** kV
